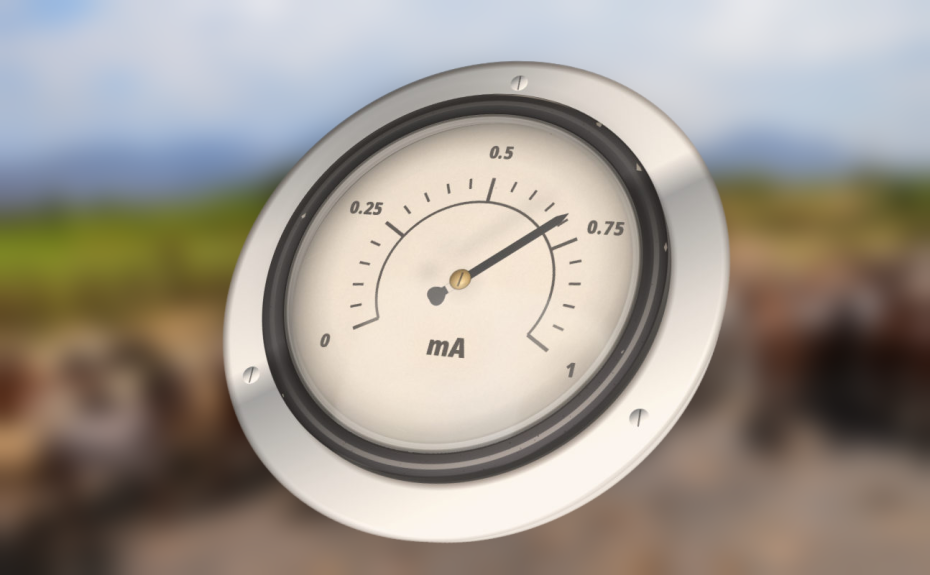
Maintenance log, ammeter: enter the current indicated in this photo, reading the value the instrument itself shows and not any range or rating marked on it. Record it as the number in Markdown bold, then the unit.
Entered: **0.7** mA
